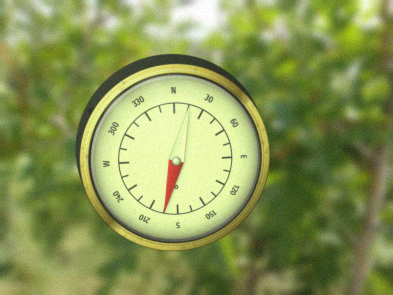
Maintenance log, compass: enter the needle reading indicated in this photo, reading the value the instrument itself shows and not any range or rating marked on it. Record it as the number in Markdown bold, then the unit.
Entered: **195** °
